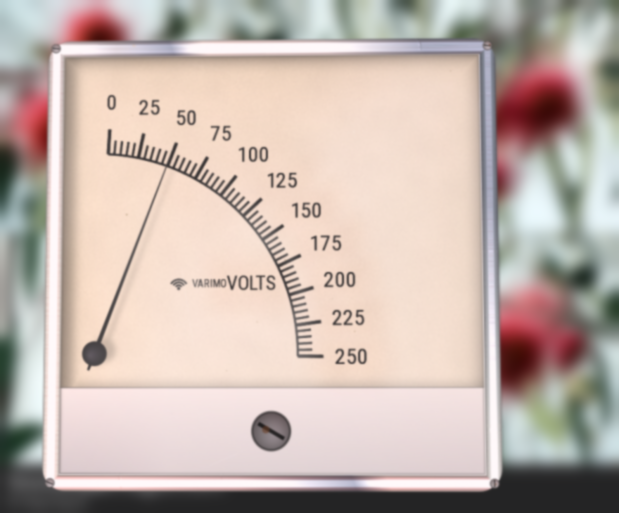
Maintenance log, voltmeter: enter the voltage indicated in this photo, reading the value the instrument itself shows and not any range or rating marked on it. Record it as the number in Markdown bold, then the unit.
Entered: **50** V
